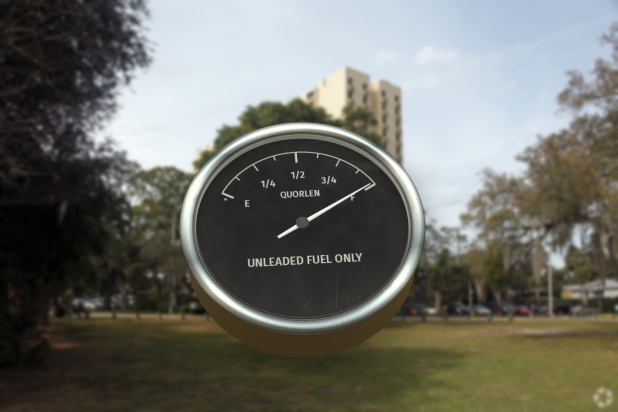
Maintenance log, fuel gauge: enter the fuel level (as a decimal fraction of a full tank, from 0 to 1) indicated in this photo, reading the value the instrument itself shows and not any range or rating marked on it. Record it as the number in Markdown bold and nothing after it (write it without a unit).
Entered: **1**
